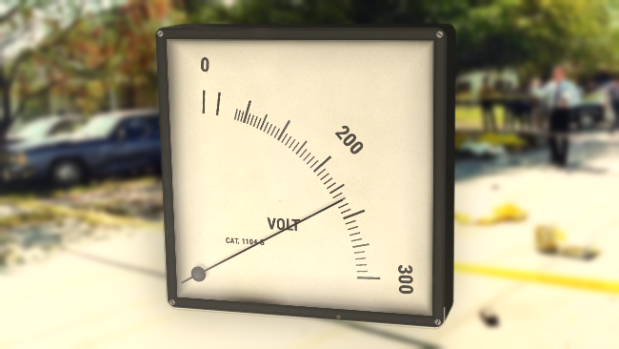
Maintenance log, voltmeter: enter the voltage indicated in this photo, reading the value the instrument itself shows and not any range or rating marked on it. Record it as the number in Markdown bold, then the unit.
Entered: **235** V
